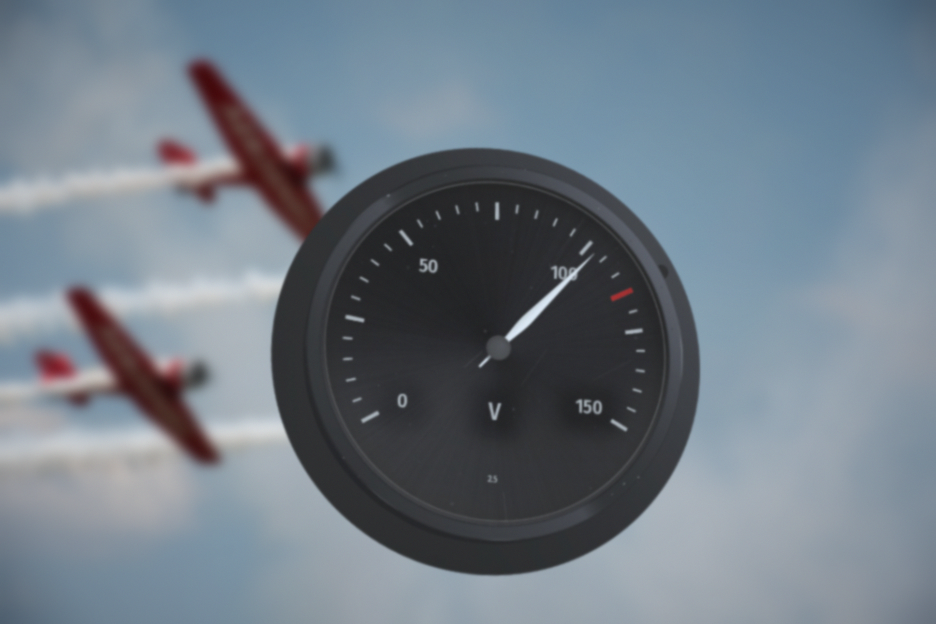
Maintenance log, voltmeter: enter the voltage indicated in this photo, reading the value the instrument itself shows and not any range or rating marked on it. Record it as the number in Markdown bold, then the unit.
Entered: **102.5** V
